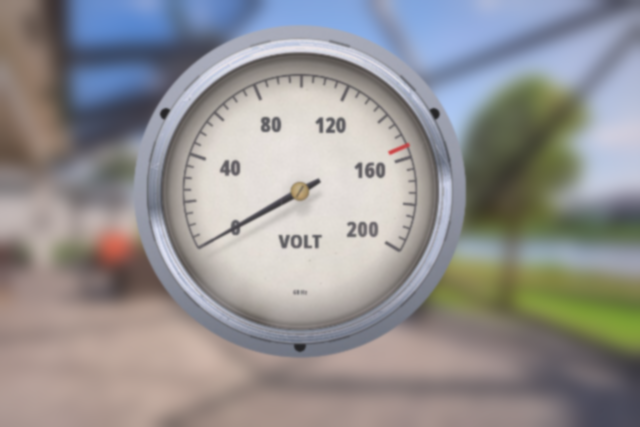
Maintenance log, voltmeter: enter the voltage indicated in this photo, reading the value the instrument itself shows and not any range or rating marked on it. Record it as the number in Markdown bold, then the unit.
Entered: **0** V
